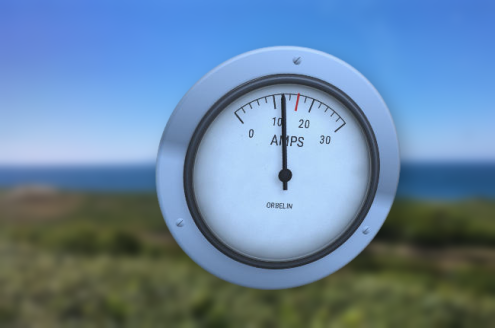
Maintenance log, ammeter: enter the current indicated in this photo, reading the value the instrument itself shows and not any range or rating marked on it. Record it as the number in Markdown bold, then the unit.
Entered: **12** A
